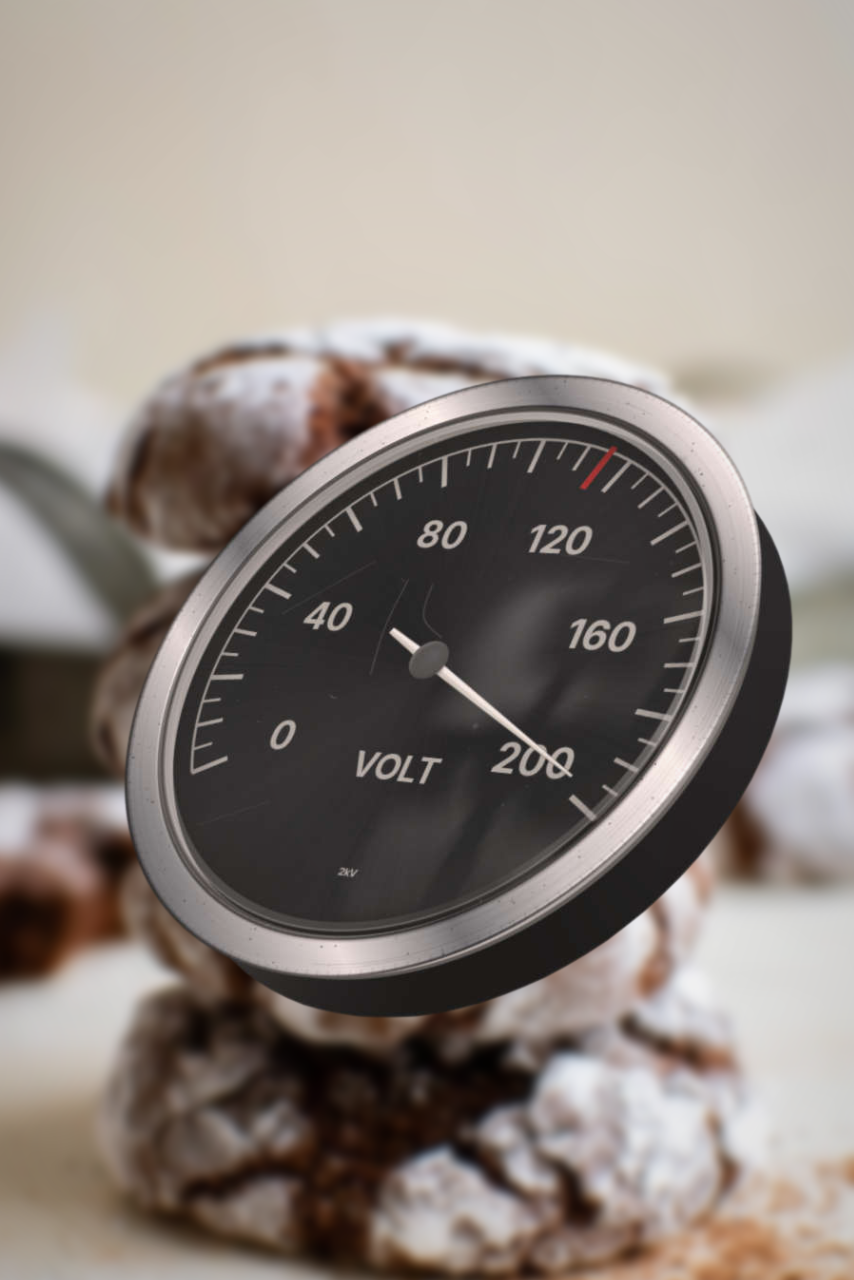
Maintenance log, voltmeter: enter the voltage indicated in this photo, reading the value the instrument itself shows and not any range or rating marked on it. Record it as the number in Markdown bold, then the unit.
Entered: **197.5** V
